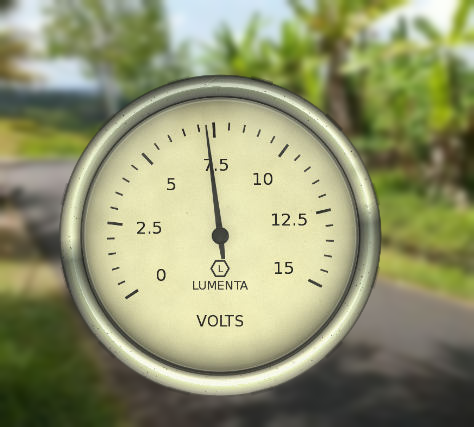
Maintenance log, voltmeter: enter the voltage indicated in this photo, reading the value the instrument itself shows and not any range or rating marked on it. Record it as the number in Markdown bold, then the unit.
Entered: **7.25** V
